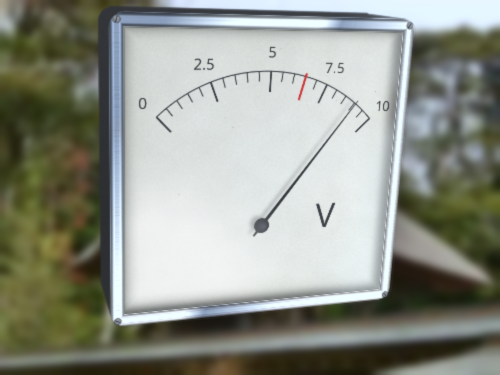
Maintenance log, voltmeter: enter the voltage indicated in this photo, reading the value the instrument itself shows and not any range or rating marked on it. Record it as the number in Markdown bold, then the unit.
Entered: **9** V
